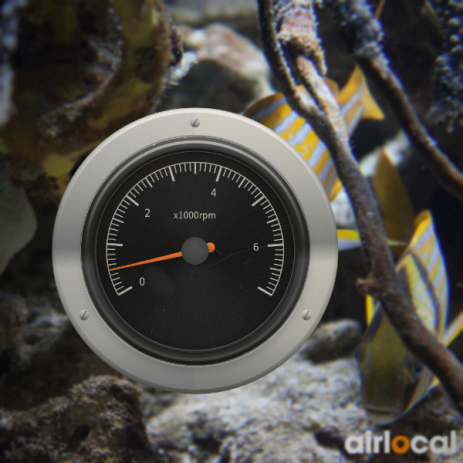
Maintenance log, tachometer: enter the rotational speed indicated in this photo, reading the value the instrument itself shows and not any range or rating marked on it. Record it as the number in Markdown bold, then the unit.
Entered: **500** rpm
